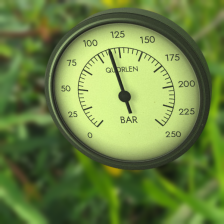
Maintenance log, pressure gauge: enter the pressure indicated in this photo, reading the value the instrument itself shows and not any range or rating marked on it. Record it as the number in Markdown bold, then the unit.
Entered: **115** bar
